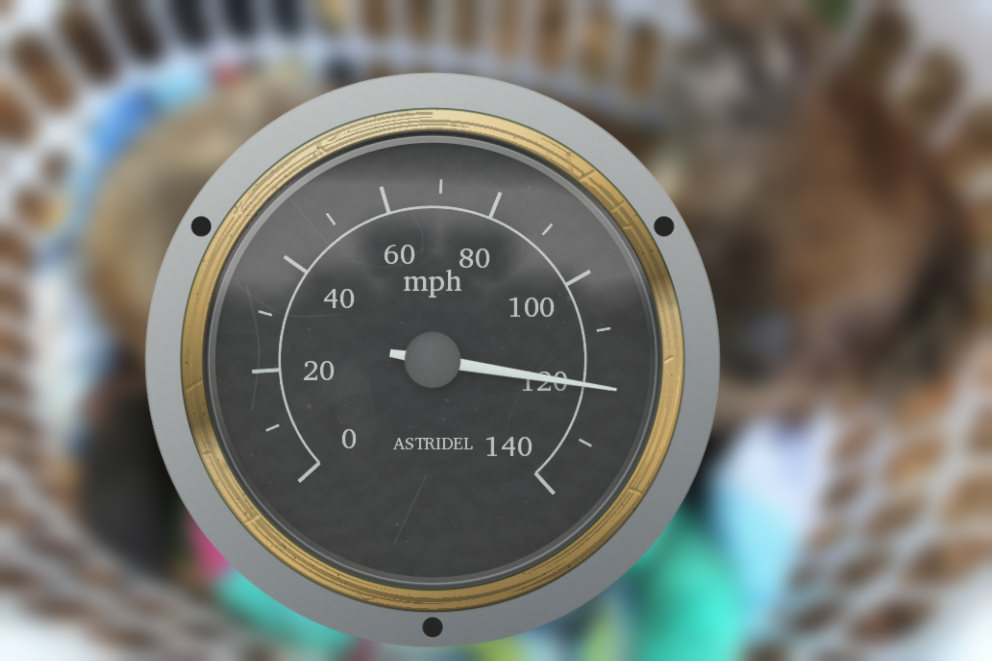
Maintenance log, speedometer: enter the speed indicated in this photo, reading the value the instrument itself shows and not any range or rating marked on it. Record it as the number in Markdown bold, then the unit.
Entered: **120** mph
